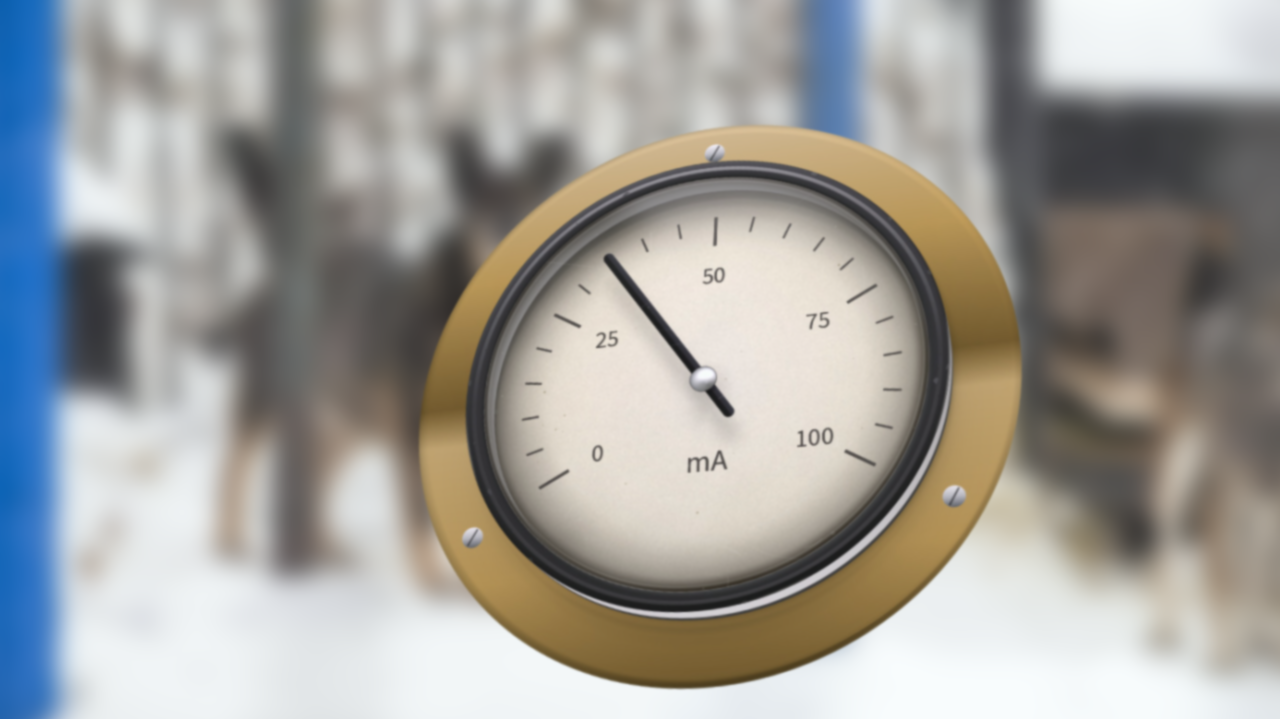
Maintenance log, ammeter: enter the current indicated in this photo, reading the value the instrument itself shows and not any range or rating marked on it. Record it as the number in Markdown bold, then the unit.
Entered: **35** mA
